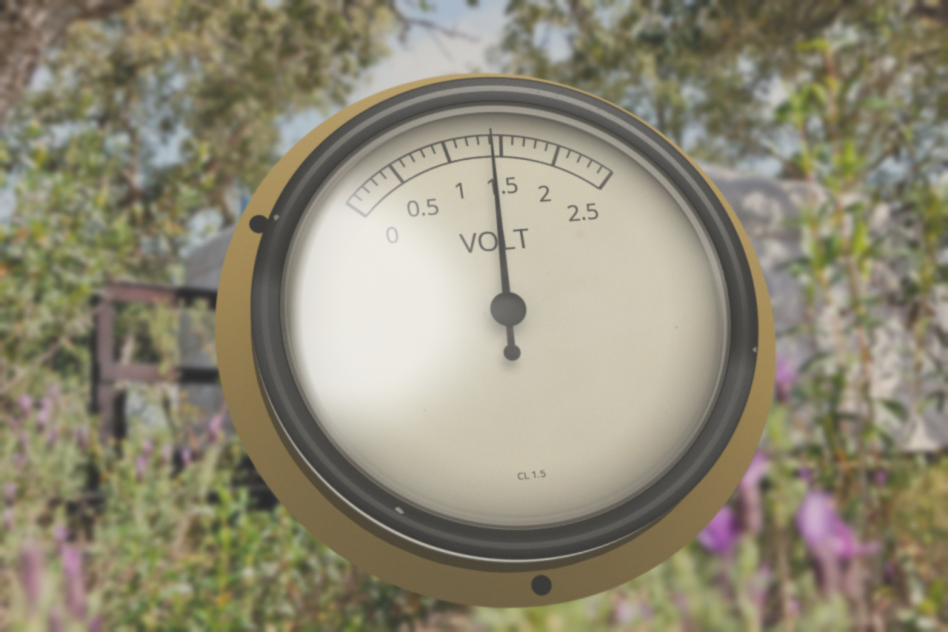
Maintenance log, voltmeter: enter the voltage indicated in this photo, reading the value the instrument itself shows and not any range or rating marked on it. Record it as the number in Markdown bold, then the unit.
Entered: **1.4** V
